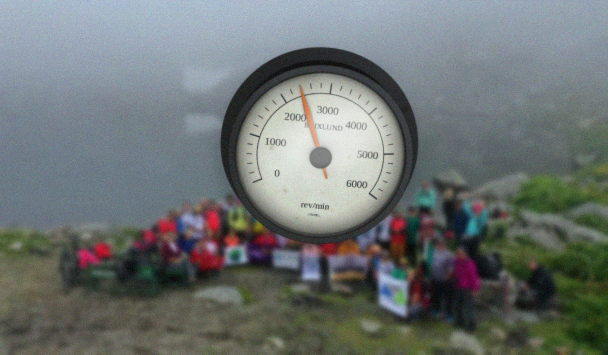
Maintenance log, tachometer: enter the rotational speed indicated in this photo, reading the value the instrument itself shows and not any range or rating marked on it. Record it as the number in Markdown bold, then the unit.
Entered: **2400** rpm
